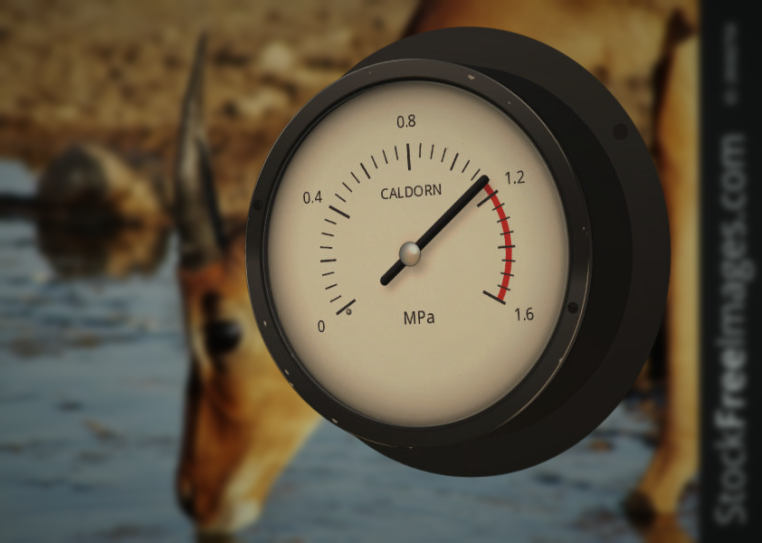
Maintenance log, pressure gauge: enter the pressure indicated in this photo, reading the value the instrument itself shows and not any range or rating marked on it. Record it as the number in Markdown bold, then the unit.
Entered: **1.15** MPa
